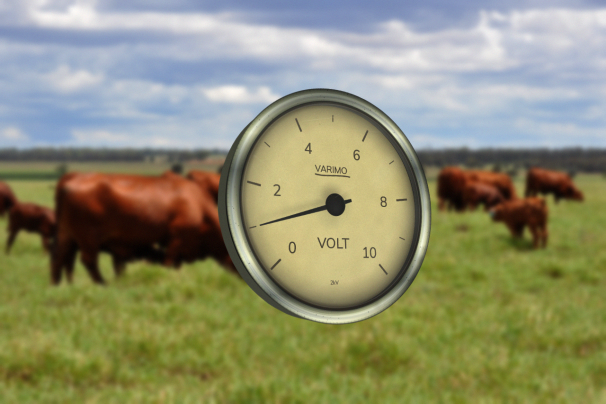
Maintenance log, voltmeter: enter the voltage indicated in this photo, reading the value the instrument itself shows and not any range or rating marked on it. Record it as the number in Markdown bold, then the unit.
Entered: **1** V
